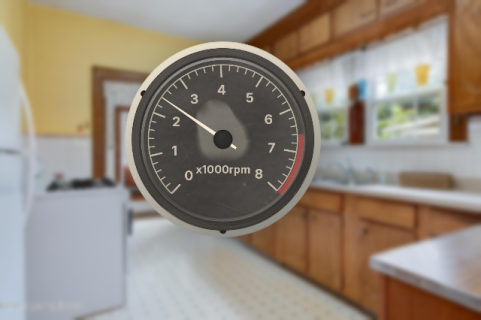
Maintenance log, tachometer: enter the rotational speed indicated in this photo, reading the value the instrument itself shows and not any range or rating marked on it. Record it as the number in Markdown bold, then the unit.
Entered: **2400** rpm
